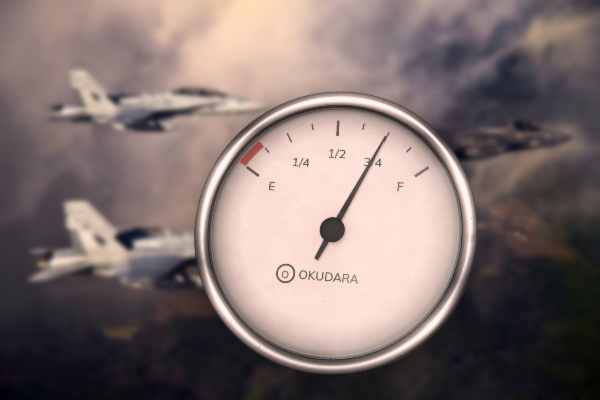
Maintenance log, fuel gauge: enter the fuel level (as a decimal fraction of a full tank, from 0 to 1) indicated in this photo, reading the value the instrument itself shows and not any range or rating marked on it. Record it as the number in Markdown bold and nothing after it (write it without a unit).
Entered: **0.75**
